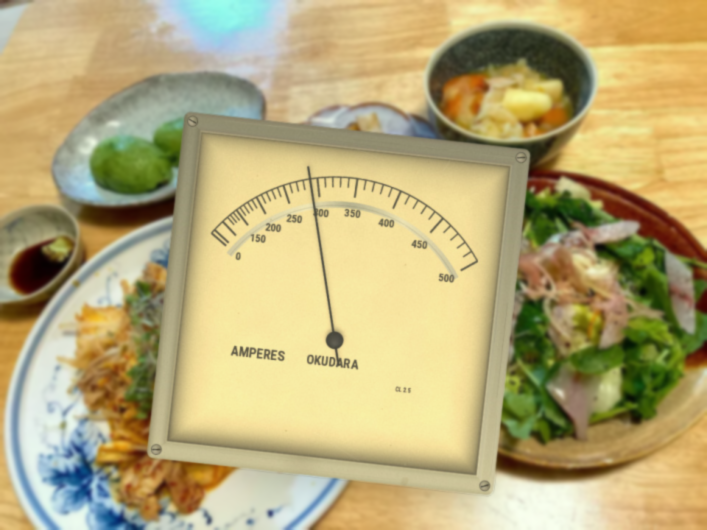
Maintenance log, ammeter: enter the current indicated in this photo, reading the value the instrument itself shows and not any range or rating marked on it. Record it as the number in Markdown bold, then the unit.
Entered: **290** A
